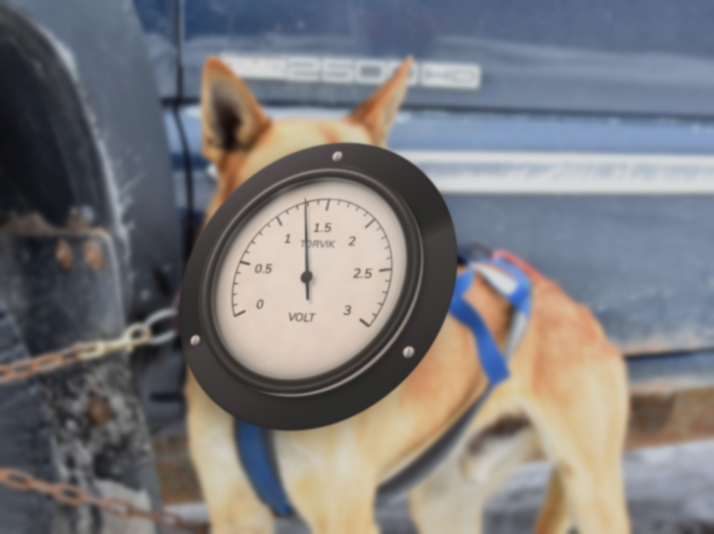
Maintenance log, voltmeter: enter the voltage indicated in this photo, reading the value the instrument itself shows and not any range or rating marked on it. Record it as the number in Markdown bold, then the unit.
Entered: **1.3** V
